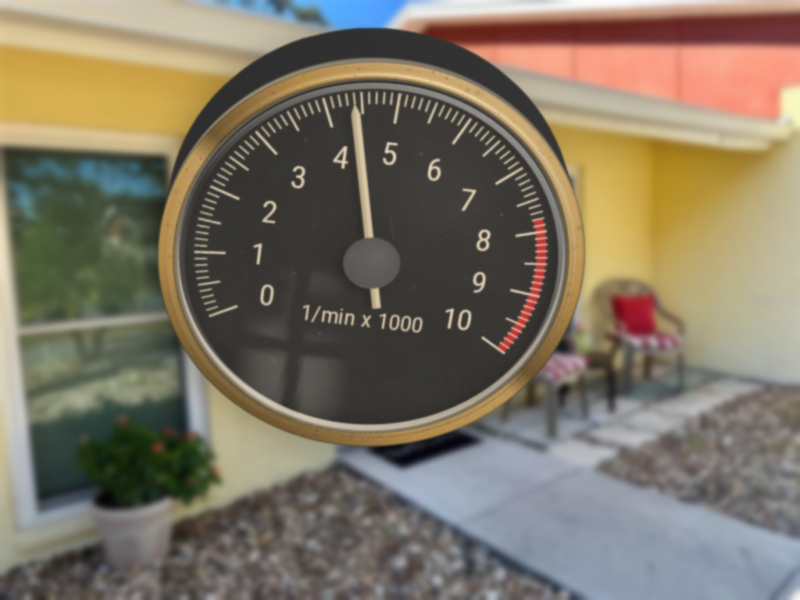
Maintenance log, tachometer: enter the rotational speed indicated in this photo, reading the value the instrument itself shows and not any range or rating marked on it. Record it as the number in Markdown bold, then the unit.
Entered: **4400** rpm
